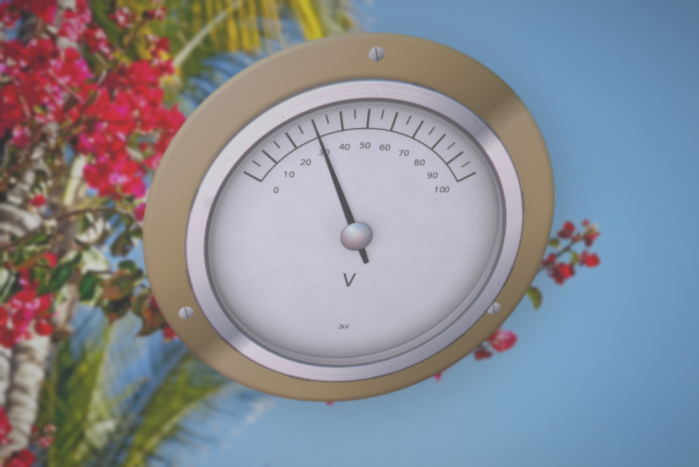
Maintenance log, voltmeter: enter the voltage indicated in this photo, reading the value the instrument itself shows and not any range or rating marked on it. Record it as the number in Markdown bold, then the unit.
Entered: **30** V
